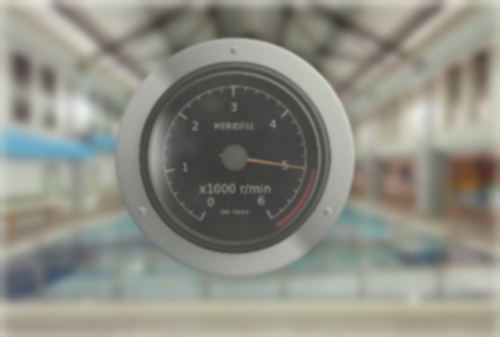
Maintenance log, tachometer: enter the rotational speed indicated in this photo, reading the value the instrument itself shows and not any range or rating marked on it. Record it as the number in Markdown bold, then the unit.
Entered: **5000** rpm
